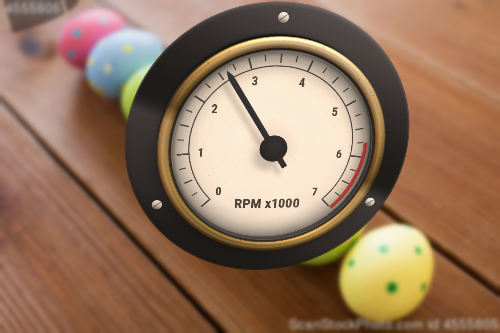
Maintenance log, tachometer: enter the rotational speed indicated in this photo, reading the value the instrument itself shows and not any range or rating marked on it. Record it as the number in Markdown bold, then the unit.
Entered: **2625** rpm
